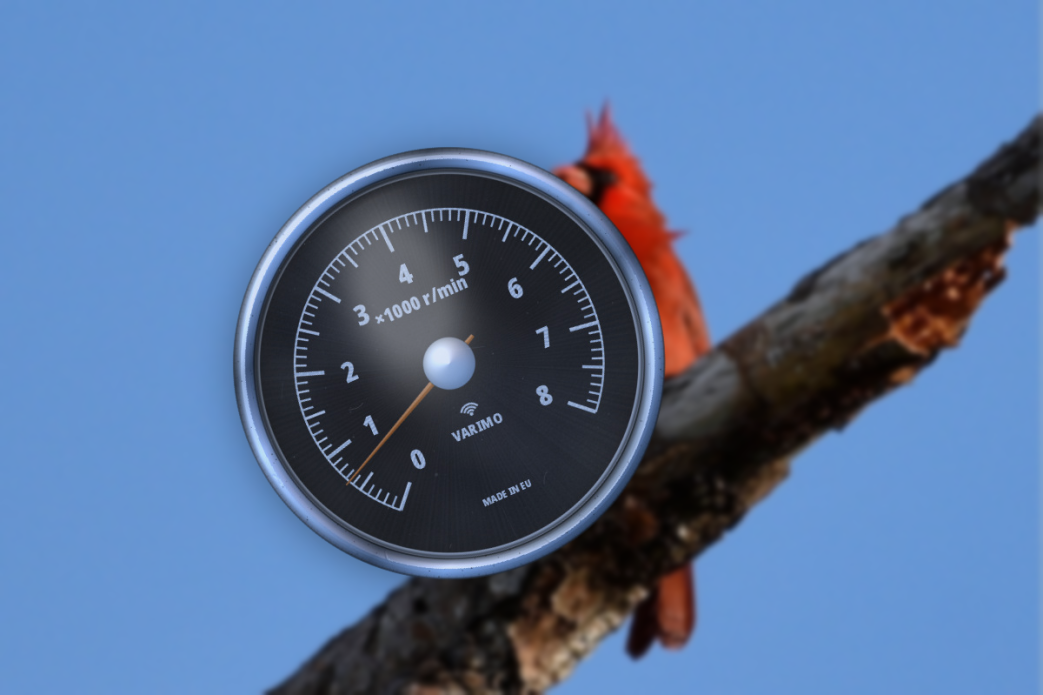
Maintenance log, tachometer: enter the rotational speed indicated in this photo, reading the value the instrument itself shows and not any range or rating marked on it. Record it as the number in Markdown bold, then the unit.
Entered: **650** rpm
